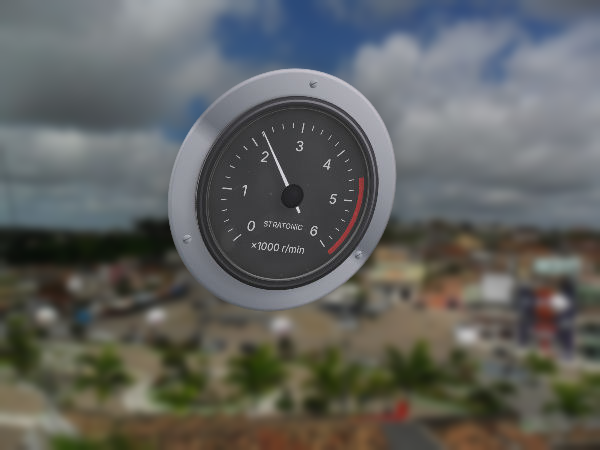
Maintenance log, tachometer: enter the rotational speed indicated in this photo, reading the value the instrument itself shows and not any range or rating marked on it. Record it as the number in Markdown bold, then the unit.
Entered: **2200** rpm
